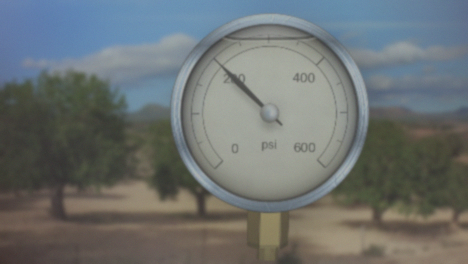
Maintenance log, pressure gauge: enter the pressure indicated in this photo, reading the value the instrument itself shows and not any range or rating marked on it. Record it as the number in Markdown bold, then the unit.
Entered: **200** psi
